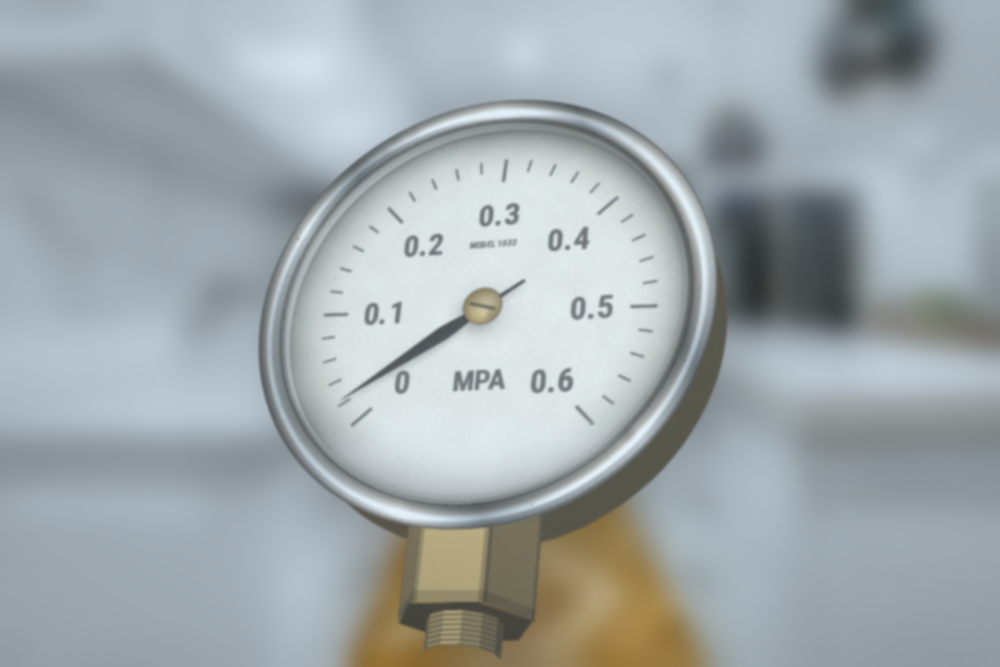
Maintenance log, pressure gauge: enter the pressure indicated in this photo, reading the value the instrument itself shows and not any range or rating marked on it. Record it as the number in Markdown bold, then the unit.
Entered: **0.02** MPa
